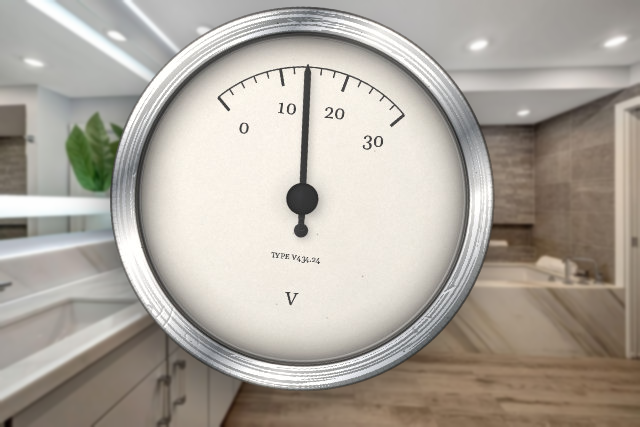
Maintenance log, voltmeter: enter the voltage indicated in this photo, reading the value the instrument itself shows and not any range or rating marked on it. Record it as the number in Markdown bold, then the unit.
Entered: **14** V
